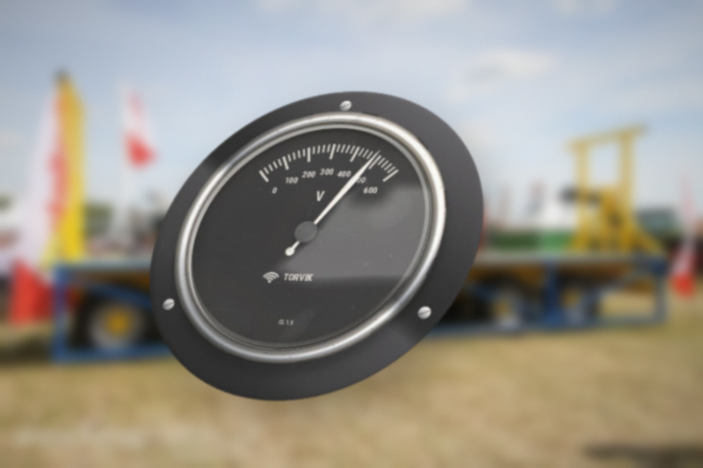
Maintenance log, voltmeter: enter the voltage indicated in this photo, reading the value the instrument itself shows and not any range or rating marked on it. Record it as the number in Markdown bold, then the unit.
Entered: **500** V
